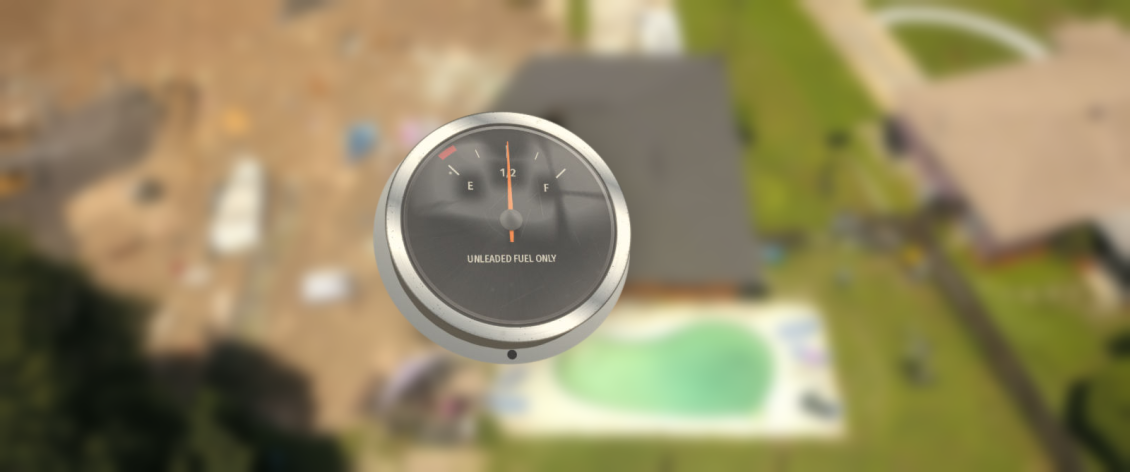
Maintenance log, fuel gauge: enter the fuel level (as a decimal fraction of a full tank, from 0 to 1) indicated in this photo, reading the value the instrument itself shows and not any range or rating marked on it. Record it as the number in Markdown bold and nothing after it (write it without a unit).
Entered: **0.5**
